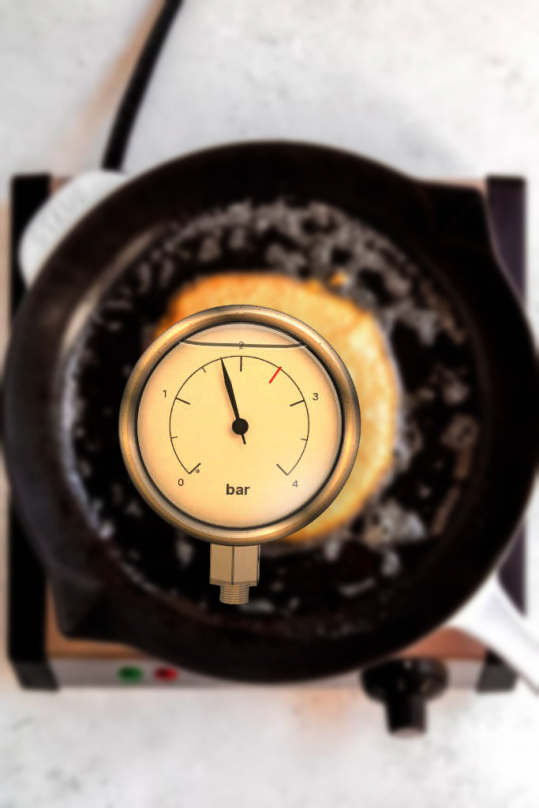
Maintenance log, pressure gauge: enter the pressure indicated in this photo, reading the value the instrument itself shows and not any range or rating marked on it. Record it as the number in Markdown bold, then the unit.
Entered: **1.75** bar
